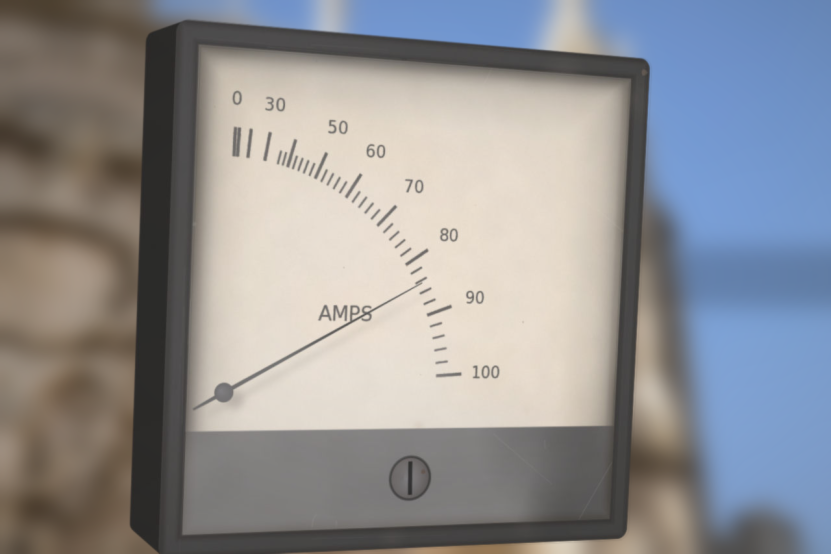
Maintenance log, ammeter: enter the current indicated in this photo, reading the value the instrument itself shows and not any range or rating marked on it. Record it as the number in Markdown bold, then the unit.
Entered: **84** A
